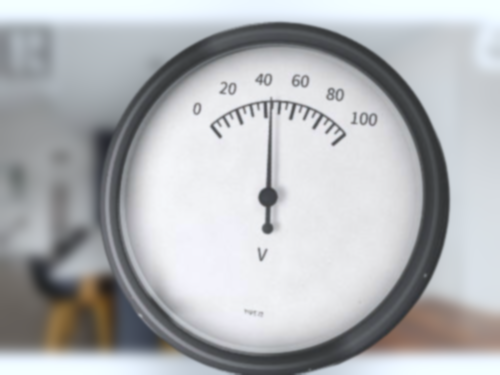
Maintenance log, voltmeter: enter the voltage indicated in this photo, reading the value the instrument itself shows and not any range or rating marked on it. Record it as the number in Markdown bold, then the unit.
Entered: **45** V
